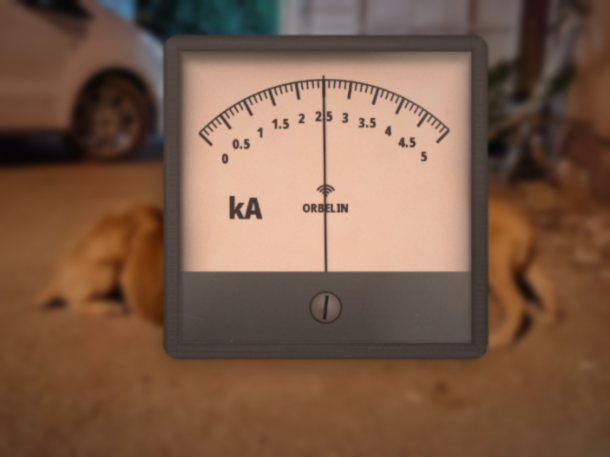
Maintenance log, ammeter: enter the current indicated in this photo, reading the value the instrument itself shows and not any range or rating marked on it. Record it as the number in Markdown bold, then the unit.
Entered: **2.5** kA
